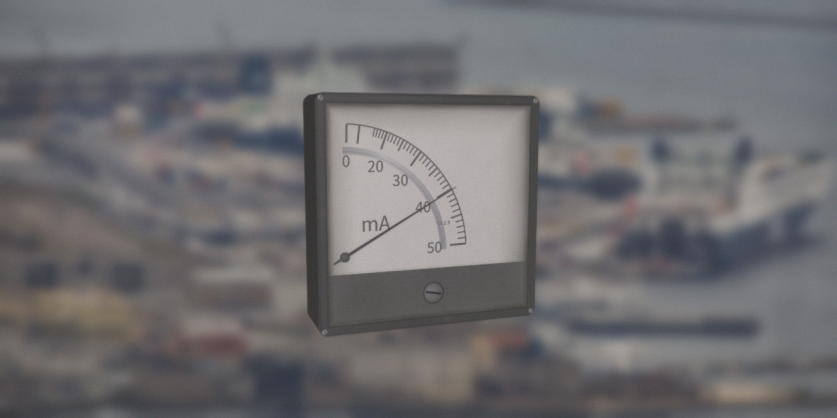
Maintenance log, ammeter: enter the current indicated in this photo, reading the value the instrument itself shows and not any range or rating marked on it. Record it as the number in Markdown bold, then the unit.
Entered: **40** mA
